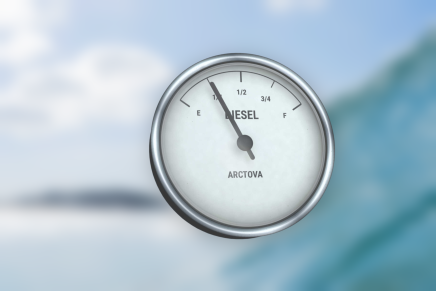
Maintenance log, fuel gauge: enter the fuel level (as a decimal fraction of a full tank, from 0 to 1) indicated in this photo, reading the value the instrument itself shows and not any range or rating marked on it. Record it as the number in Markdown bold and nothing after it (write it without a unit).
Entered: **0.25**
